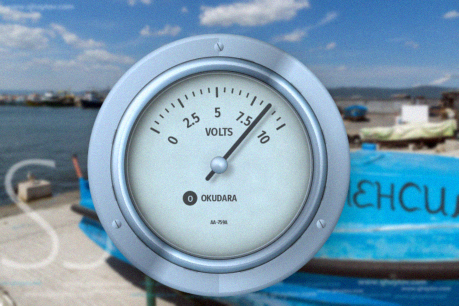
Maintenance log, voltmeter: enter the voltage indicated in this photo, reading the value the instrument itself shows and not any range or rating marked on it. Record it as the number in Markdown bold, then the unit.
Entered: **8.5** V
